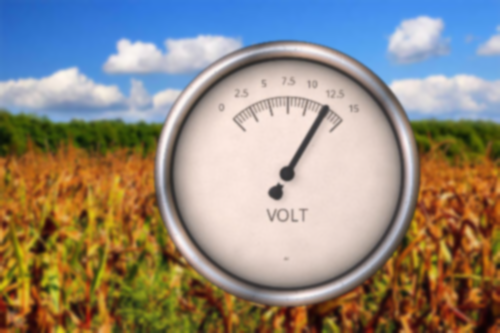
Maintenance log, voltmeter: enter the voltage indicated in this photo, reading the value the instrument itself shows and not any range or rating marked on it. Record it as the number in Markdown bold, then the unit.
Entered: **12.5** V
